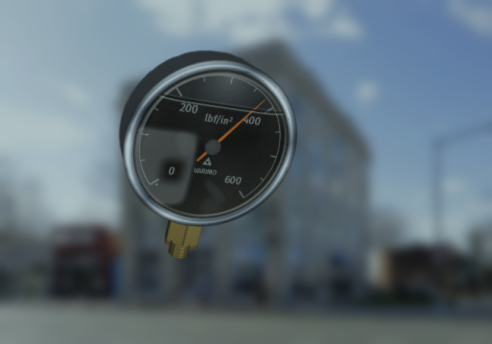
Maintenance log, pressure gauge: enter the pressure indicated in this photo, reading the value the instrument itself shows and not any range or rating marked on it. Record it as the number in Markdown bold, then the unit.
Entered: **375** psi
